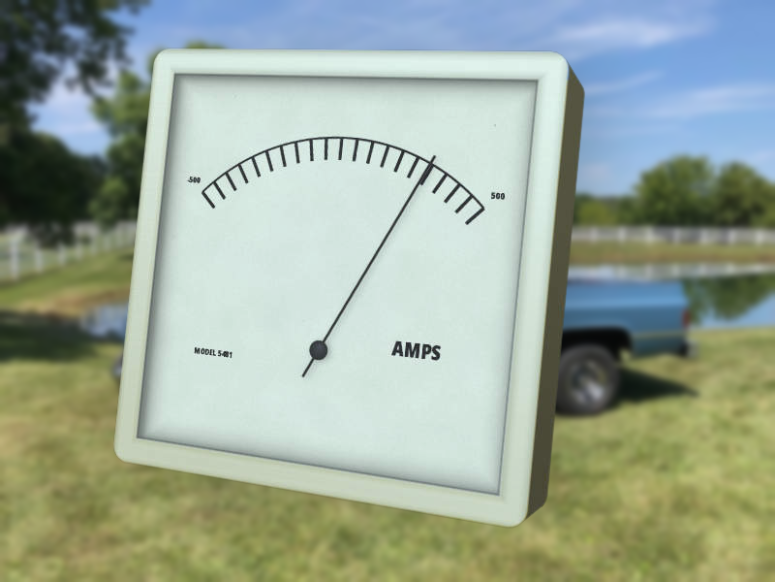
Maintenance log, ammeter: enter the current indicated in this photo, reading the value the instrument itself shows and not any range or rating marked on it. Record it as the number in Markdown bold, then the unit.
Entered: **300** A
